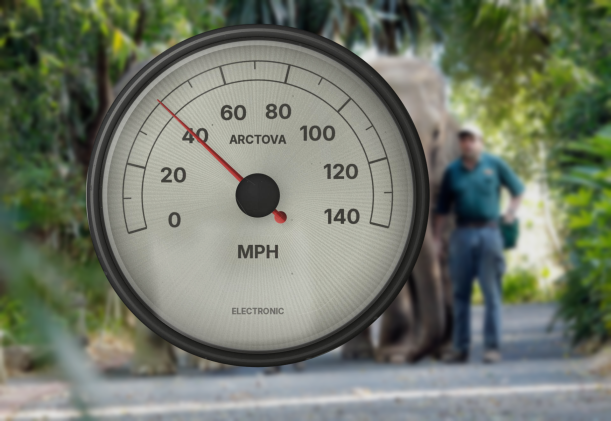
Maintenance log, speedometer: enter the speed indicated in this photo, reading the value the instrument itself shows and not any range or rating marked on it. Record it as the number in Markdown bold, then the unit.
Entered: **40** mph
